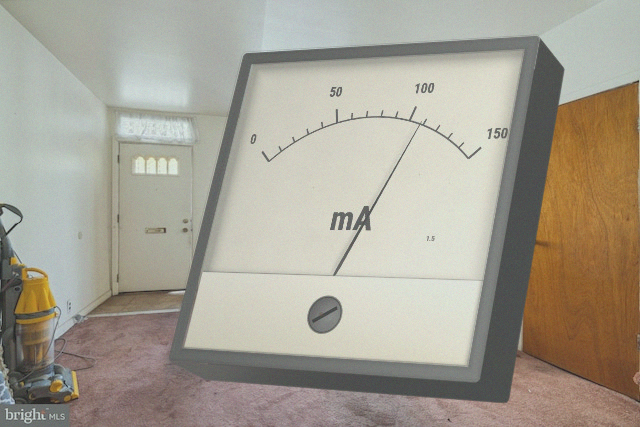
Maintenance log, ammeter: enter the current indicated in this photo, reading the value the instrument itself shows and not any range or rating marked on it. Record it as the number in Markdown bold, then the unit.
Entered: **110** mA
